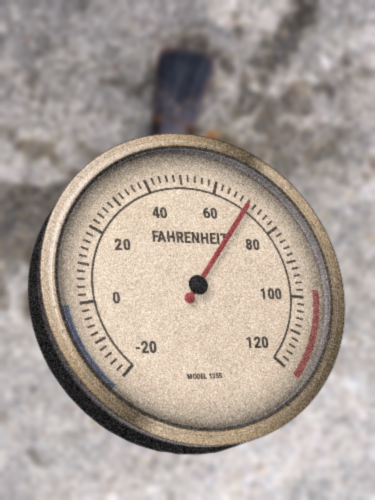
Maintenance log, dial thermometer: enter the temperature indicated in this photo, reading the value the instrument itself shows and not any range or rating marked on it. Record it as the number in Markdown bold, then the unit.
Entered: **70** °F
